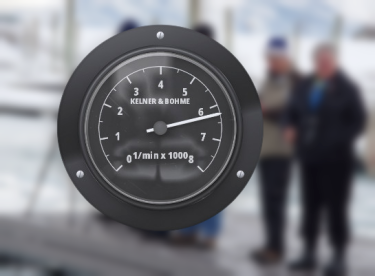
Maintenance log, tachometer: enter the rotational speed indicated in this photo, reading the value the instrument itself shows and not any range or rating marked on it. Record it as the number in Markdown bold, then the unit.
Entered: **6250** rpm
